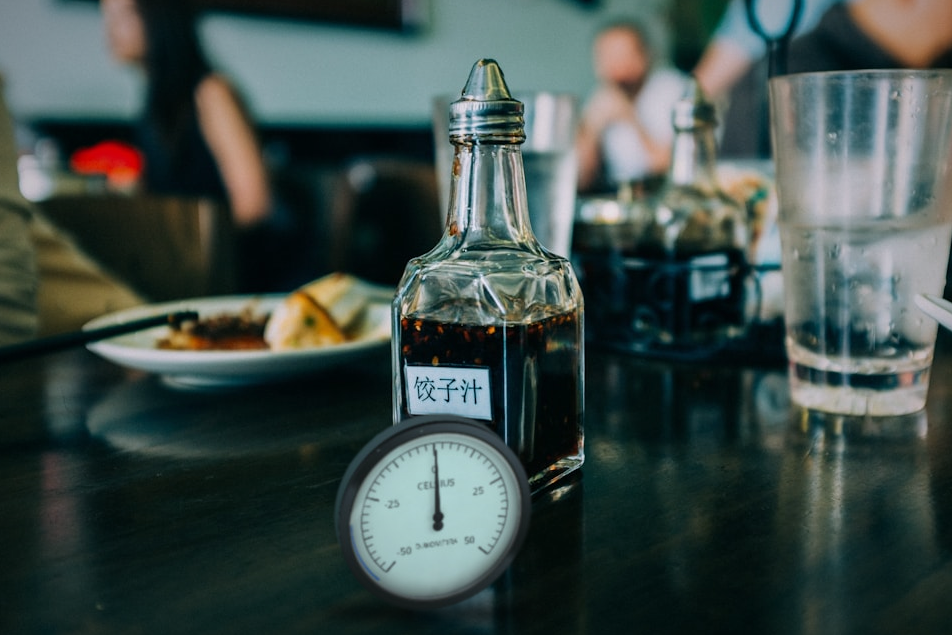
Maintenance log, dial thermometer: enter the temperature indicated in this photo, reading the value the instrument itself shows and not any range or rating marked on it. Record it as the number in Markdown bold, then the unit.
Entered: **0** °C
